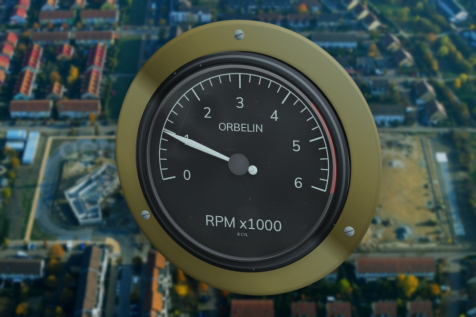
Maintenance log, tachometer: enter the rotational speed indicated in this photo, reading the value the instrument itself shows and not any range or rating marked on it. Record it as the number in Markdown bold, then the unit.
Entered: **1000** rpm
